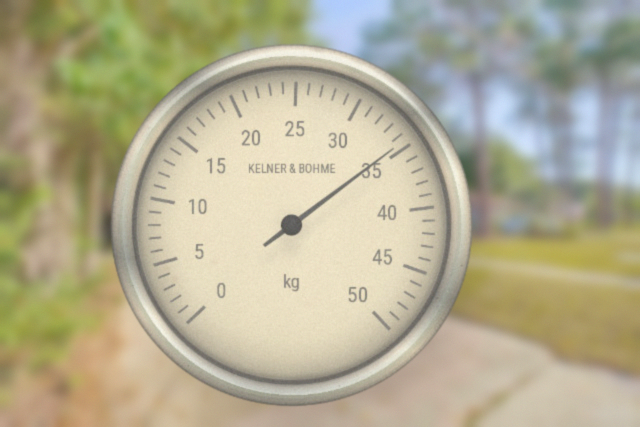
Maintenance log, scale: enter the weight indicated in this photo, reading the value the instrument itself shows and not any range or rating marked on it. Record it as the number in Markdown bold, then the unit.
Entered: **34.5** kg
